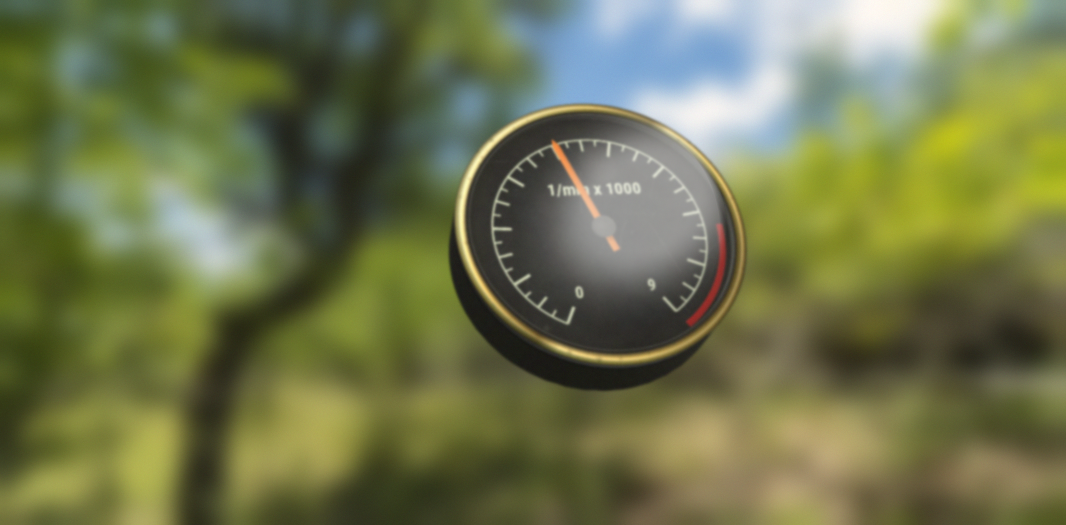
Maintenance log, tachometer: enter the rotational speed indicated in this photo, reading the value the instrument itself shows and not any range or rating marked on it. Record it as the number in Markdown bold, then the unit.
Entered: **4000** rpm
